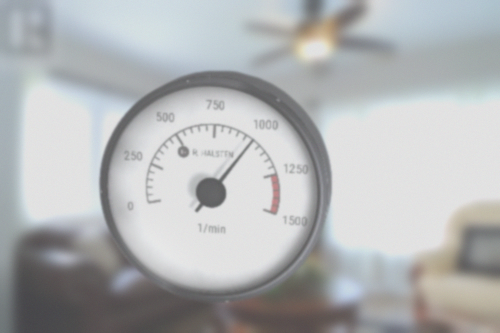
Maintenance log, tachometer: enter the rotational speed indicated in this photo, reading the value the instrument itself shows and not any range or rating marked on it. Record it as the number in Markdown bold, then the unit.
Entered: **1000** rpm
